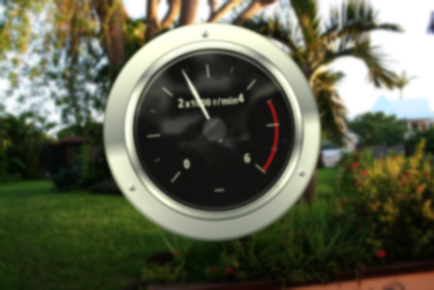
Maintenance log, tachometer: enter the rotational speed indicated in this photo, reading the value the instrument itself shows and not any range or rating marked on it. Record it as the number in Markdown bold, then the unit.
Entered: **2500** rpm
